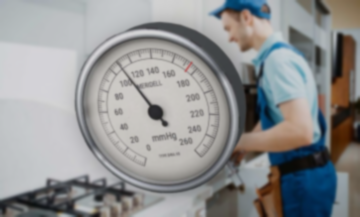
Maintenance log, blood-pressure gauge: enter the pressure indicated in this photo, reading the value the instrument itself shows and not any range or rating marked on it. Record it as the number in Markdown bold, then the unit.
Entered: **110** mmHg
